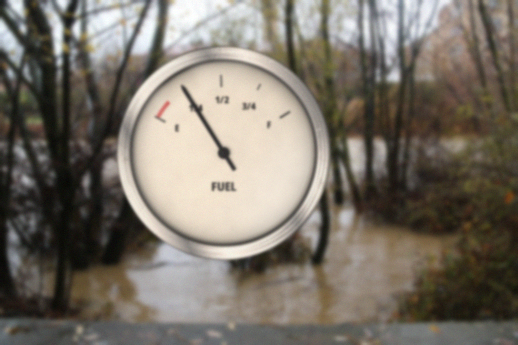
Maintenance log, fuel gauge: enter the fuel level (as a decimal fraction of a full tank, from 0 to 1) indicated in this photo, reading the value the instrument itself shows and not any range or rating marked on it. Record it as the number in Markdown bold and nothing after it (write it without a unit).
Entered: **0.25**
